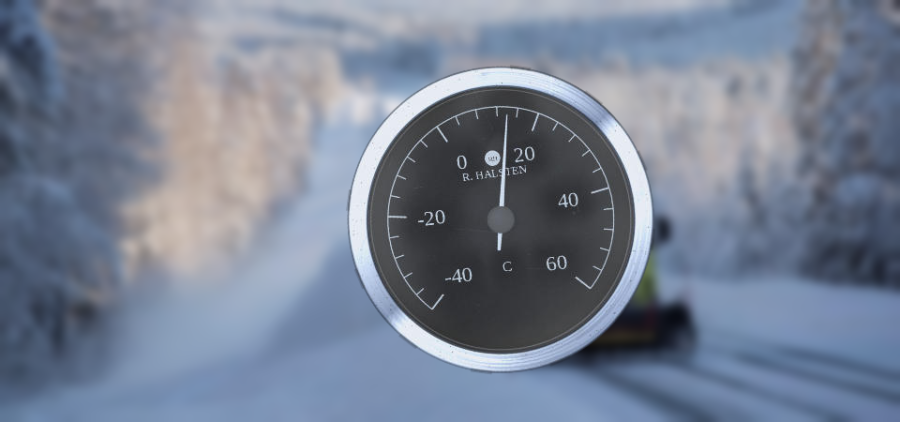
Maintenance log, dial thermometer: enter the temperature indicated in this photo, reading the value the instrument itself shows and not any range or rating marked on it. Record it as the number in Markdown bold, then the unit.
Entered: **14** °C
